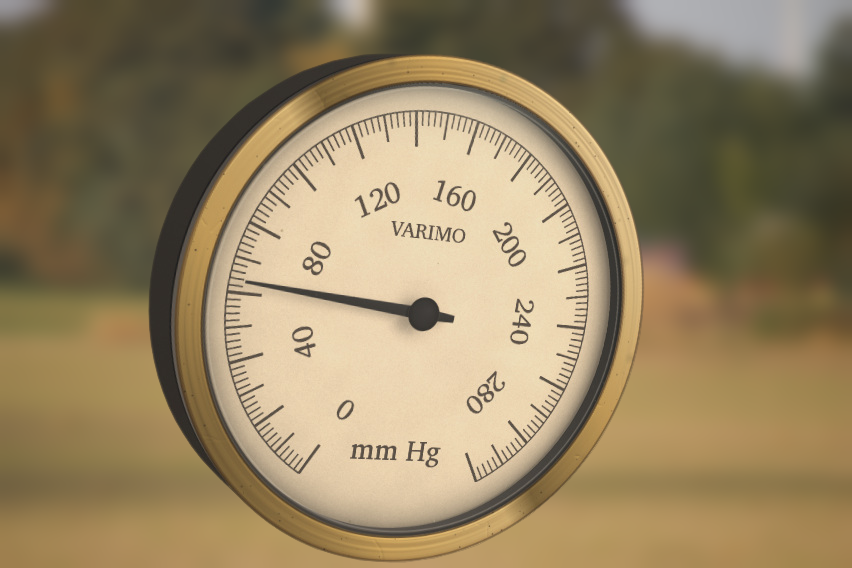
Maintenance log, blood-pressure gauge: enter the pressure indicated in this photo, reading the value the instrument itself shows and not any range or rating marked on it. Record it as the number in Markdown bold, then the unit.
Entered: **64** mmHg
